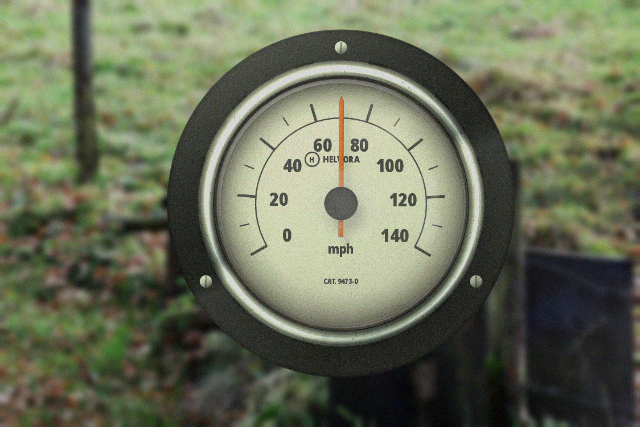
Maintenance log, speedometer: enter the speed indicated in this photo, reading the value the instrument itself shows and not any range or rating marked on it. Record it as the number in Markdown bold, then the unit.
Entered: **70** mph
